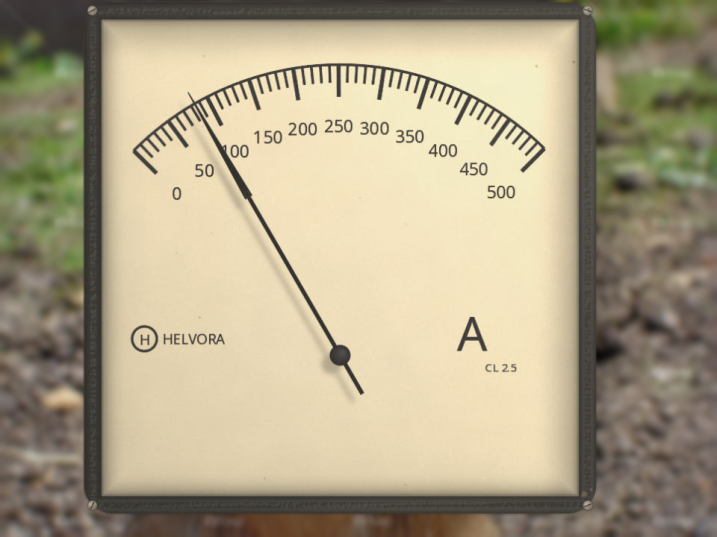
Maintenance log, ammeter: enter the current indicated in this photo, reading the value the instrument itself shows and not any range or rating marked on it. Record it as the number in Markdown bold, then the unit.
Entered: **85** A
